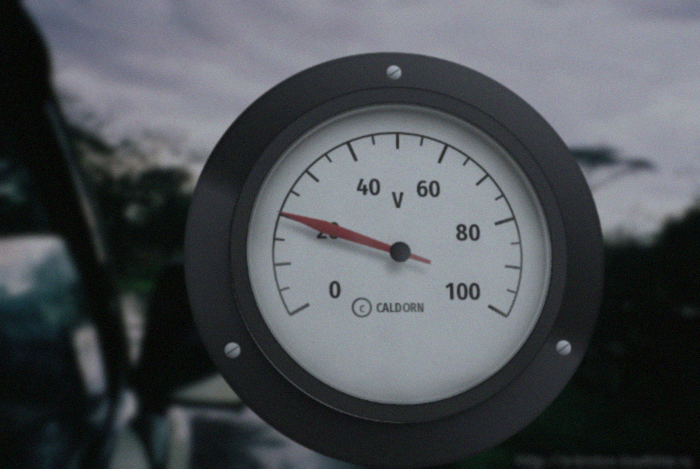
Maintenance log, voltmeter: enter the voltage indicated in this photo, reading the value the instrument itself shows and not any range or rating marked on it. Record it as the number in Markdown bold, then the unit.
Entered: **20** V
